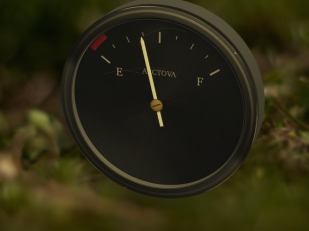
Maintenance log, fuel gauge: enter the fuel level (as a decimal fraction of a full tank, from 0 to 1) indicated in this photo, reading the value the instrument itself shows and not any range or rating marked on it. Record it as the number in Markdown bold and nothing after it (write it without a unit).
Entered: **0.375**
